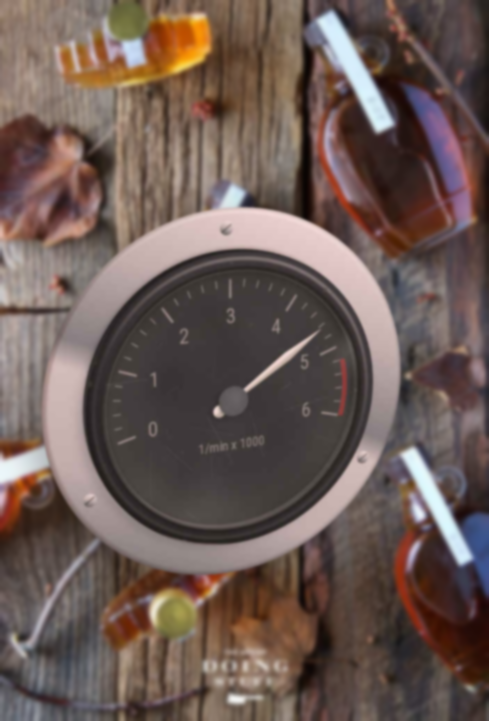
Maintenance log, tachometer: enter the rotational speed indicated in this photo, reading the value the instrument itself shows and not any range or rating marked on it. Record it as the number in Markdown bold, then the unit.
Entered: **4600** rpm
